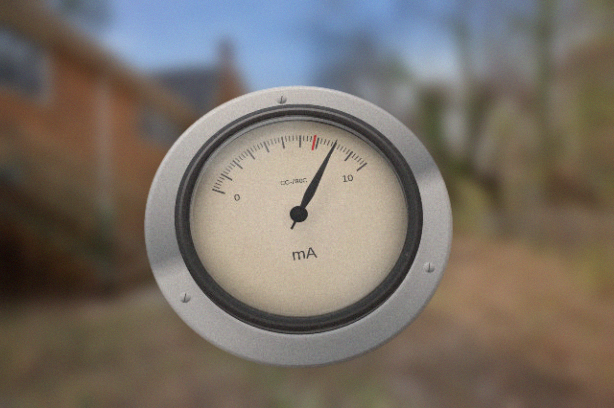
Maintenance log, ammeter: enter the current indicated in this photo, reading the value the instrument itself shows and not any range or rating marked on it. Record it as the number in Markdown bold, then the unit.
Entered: **8** mA
